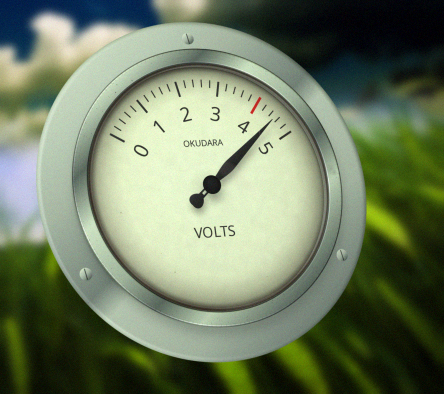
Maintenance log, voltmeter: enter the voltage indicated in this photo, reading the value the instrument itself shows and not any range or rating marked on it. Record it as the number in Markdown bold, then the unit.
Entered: **4.5** V
